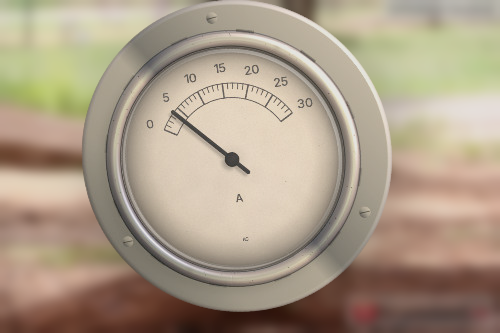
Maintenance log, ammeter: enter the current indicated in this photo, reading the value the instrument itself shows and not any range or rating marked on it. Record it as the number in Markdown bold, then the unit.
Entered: **4** A
